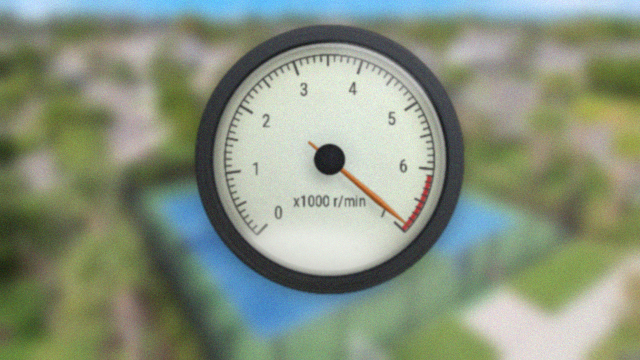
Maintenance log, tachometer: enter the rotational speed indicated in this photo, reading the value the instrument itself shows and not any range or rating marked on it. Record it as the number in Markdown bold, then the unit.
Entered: **6900** rpm
